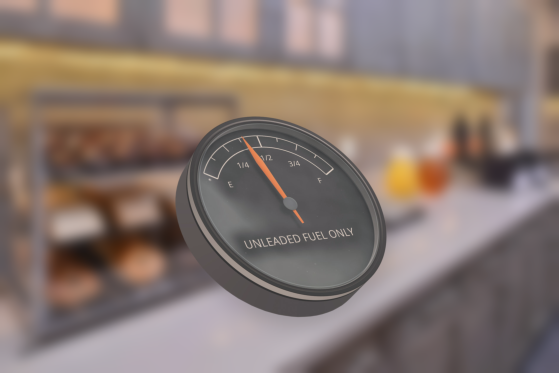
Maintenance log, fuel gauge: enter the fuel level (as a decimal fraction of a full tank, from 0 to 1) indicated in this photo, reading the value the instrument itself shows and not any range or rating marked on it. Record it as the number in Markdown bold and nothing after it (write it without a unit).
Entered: **0.375**
